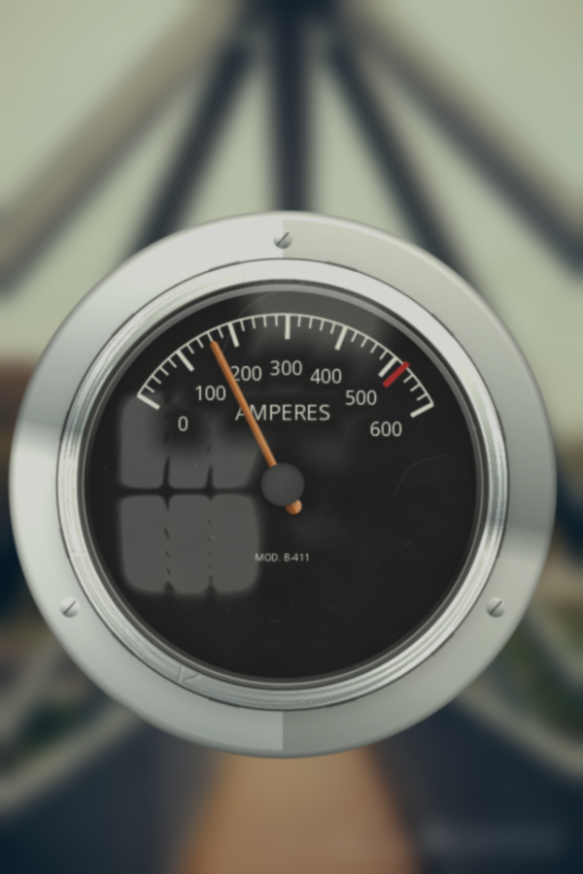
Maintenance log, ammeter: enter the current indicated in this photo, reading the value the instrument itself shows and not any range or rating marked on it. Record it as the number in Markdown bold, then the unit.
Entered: **160** A
